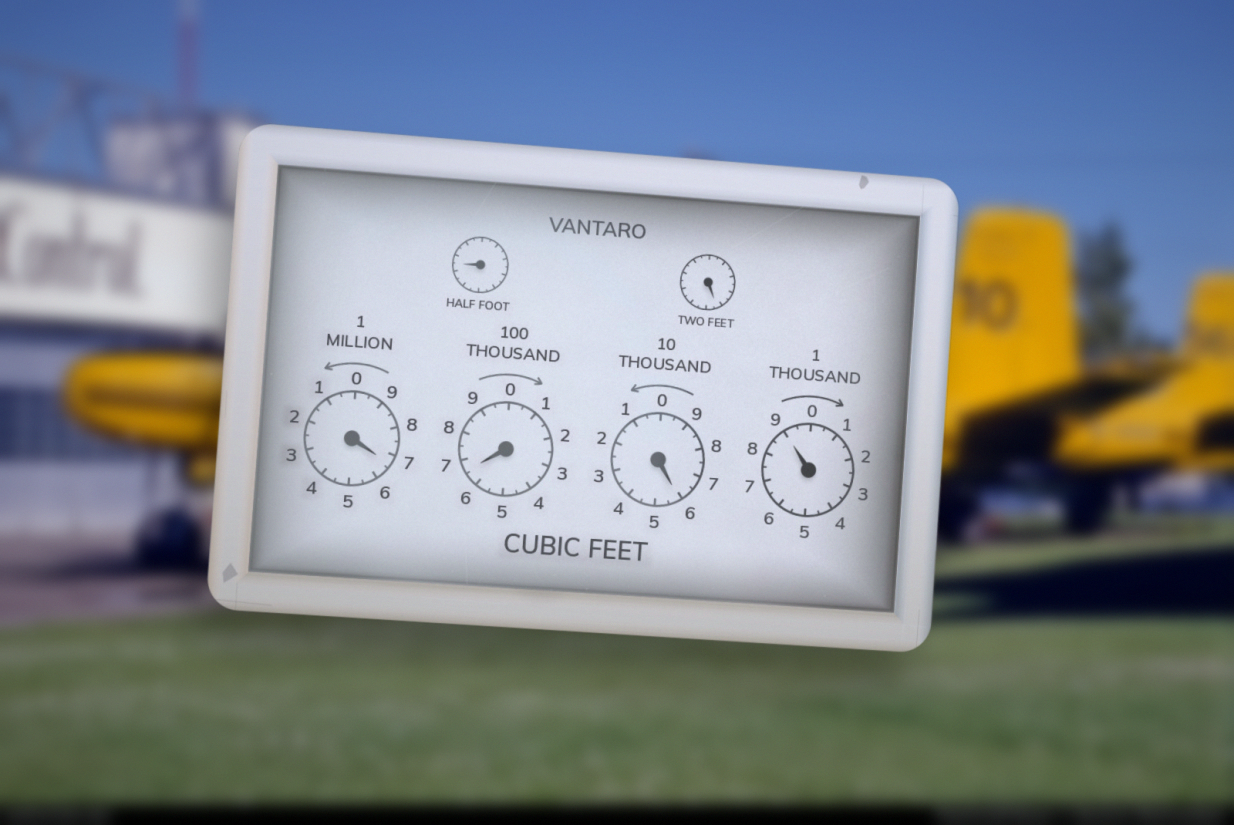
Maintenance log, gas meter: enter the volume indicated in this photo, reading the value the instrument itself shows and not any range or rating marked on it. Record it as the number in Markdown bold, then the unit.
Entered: **665900** ft³
